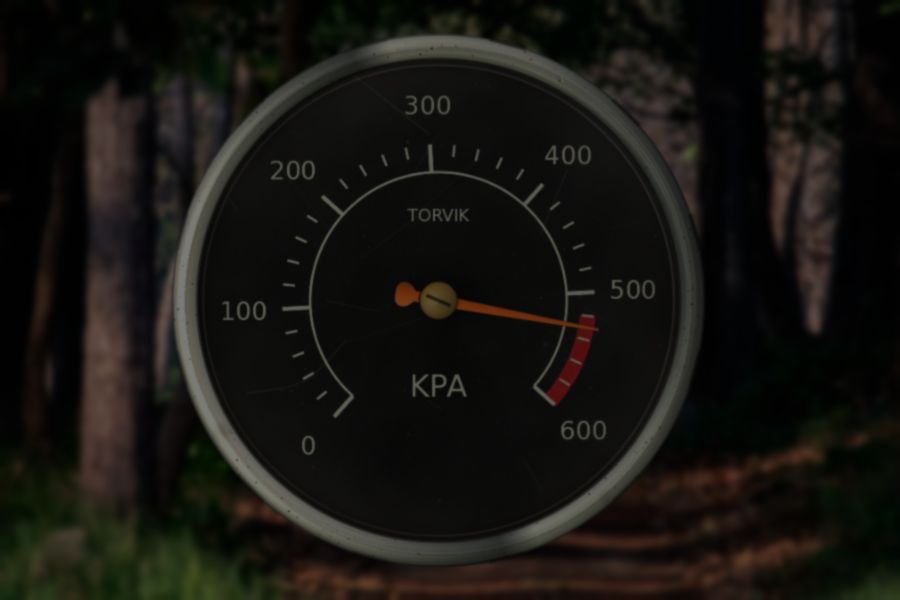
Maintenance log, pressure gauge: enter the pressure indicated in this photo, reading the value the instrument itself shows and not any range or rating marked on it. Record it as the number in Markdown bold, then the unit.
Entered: **530** kPa
